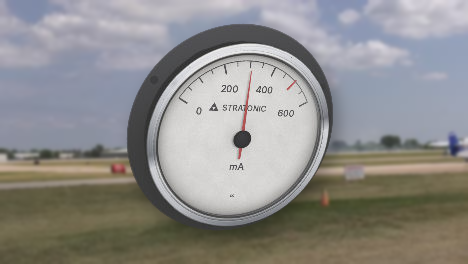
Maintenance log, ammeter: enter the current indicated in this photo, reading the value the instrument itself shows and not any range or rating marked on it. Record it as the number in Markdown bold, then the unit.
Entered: **300** mA
